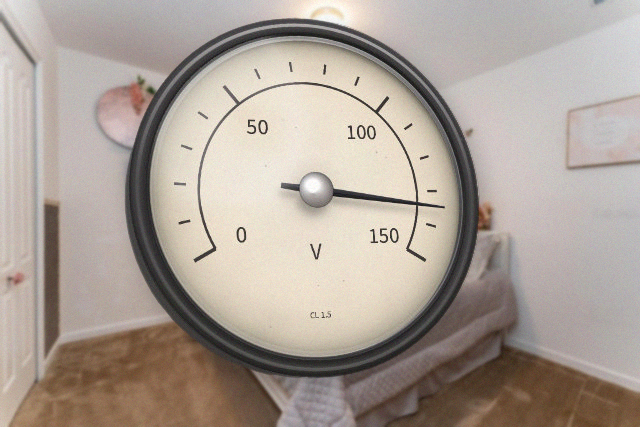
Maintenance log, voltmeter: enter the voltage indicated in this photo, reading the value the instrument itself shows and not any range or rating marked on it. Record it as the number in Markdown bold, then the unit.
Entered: **135** V
